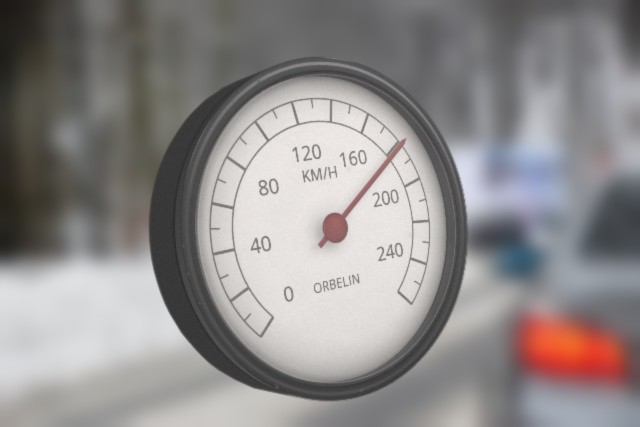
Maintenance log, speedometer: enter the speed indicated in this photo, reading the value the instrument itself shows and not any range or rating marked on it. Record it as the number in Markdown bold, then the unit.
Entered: **180** km/h
